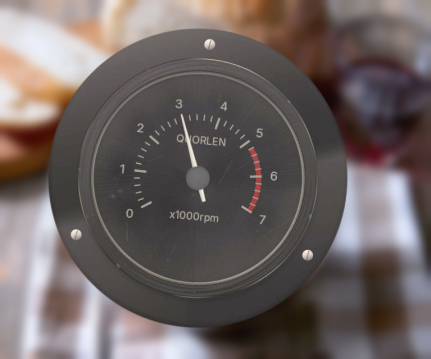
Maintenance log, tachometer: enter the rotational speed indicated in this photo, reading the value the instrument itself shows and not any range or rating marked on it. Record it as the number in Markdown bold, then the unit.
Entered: **3000** rpm
